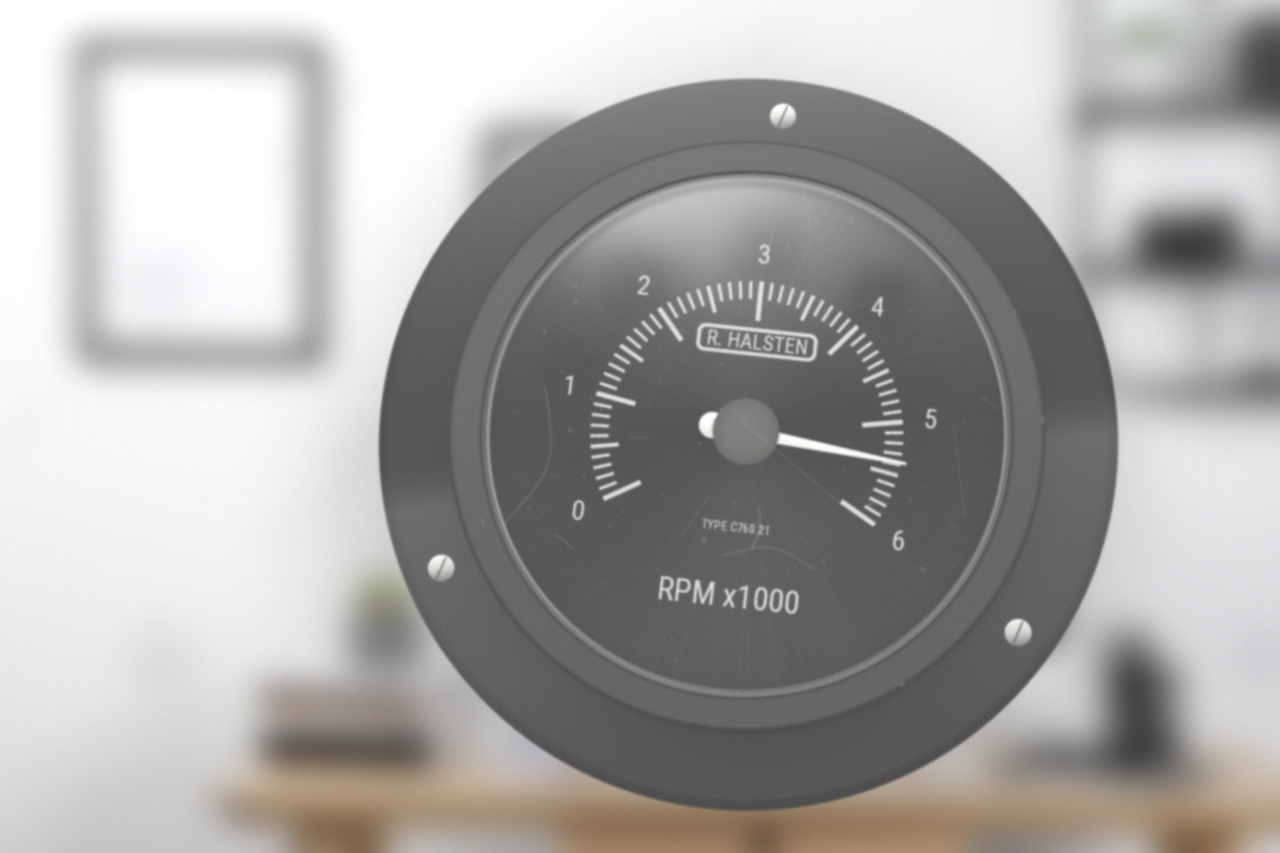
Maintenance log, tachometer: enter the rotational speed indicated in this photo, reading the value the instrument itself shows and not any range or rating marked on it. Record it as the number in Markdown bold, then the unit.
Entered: **5400** rpm
